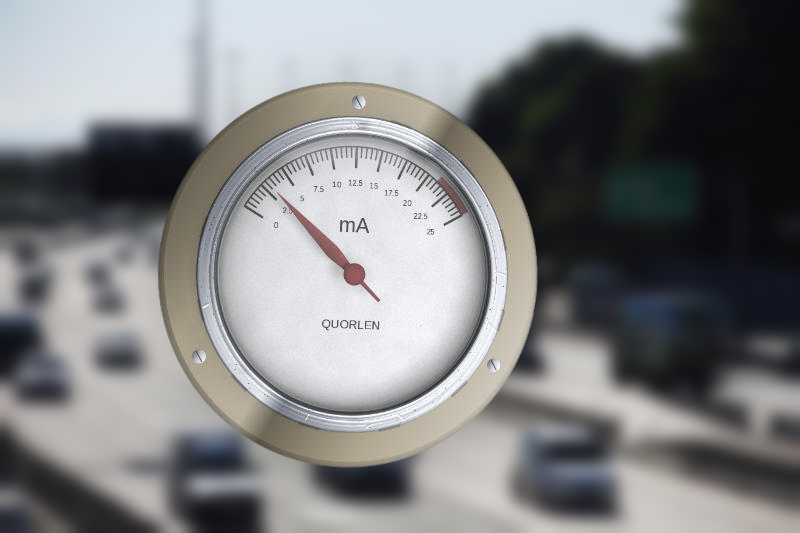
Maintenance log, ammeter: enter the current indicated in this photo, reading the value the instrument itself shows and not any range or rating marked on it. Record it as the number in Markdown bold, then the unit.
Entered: **3** mA
